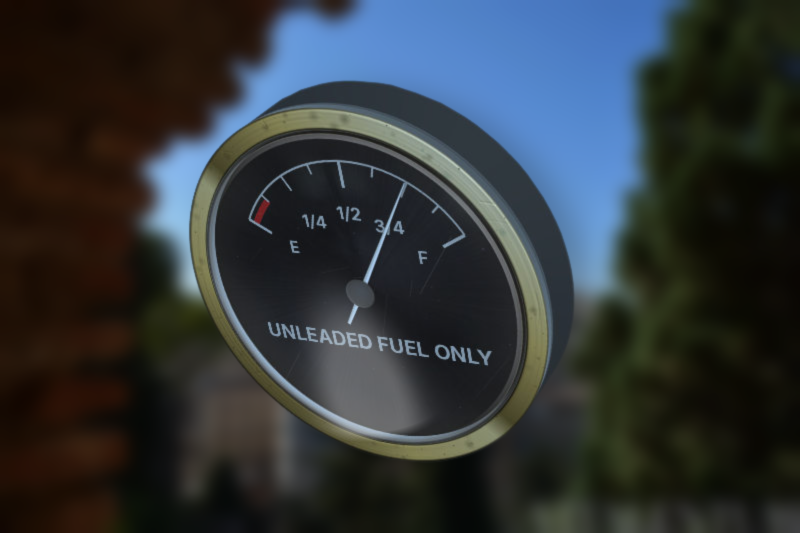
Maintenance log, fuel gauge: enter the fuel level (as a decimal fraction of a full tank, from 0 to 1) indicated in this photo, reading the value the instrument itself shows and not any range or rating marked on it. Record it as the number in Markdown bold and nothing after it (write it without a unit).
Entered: **0.75**
